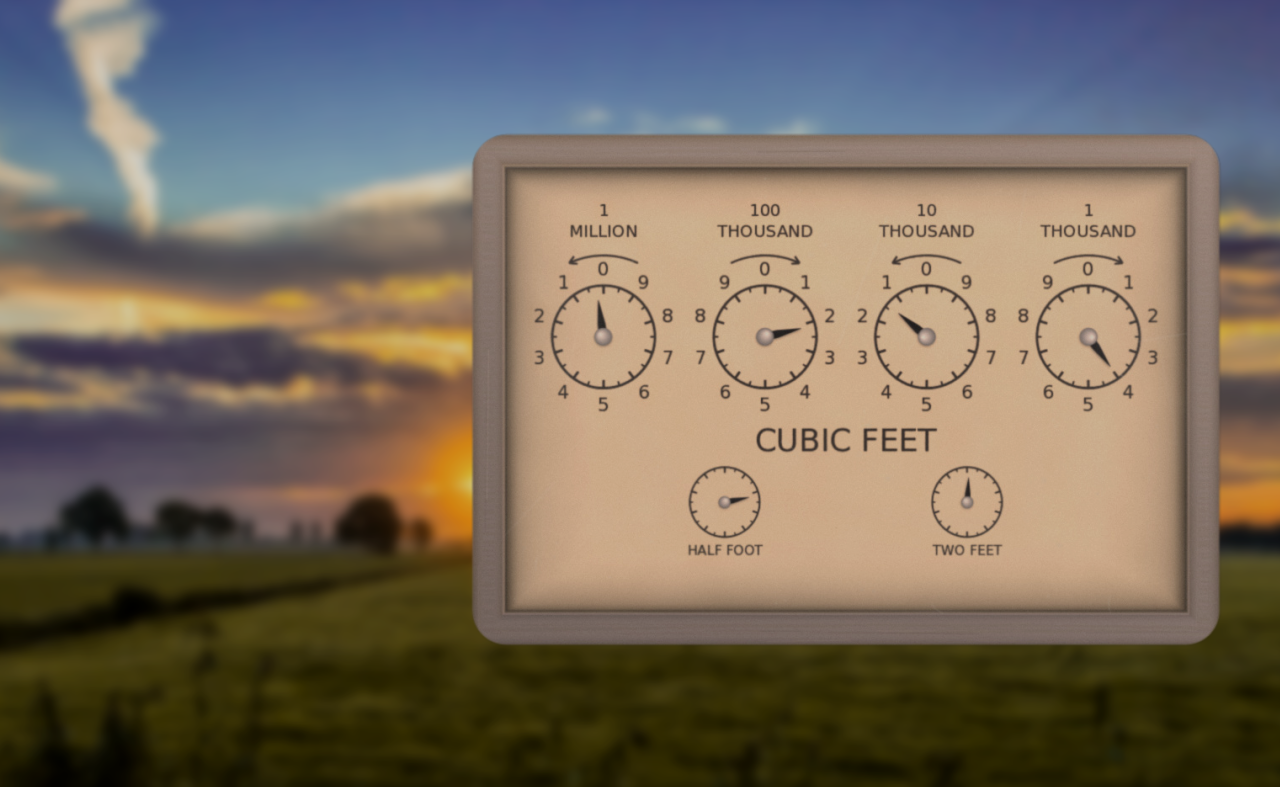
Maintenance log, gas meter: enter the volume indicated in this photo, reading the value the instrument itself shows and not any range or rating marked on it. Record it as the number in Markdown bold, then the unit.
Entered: **21400** ft³
